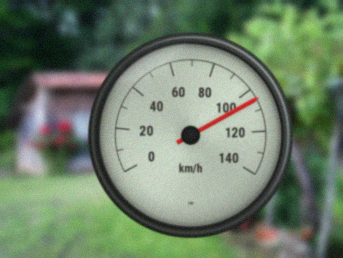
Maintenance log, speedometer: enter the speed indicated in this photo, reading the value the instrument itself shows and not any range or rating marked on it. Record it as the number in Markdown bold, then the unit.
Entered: **105** km/h
